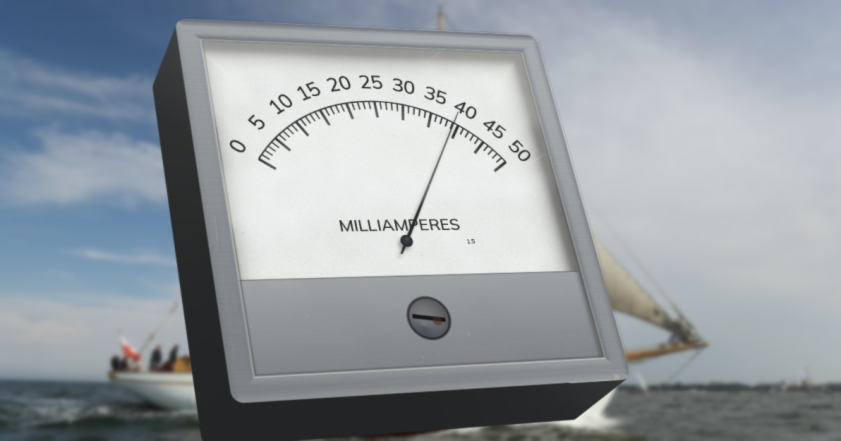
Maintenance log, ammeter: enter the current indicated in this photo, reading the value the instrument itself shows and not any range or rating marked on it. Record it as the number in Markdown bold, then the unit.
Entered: **39** mA
